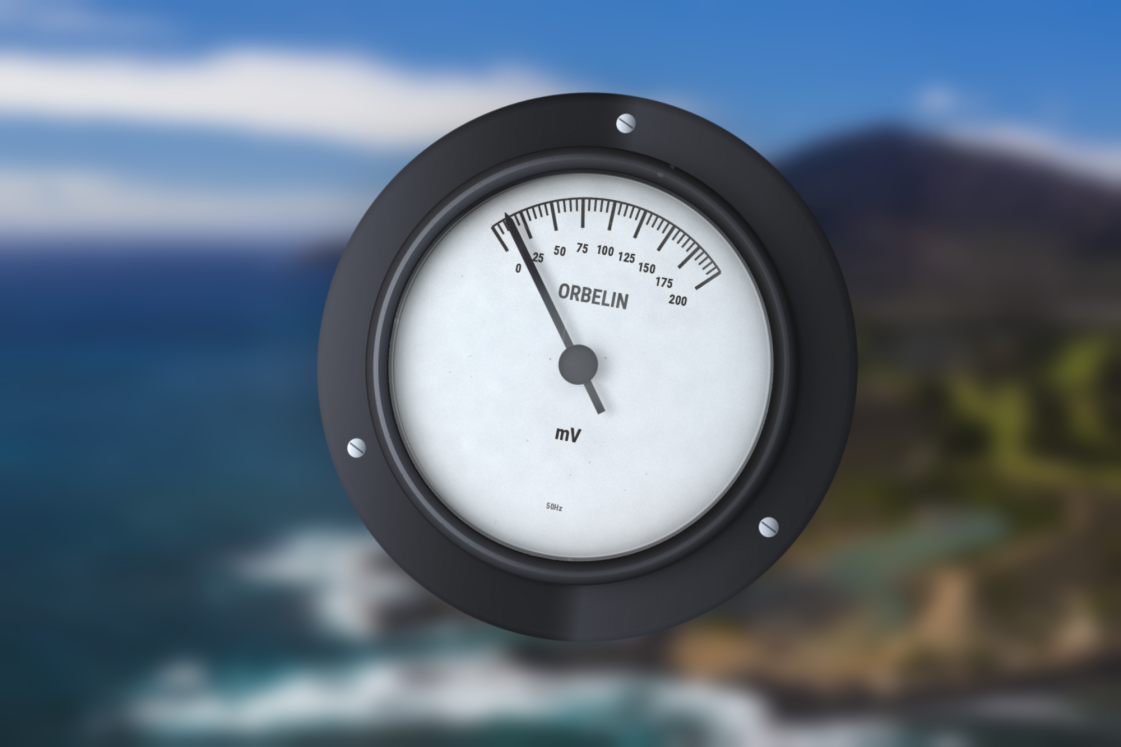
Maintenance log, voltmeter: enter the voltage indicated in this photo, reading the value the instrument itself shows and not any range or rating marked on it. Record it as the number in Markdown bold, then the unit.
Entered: **15** mV
